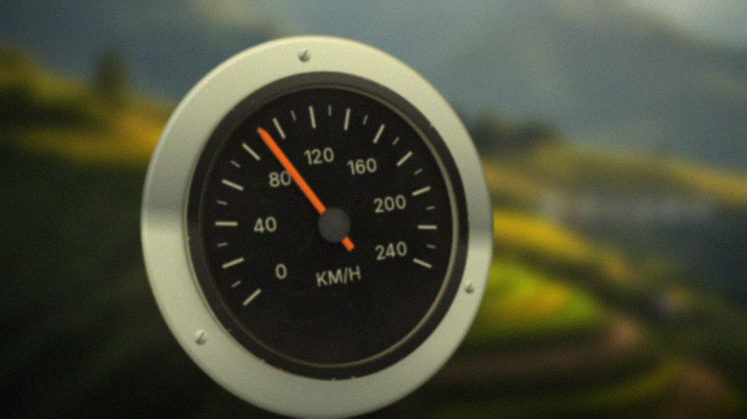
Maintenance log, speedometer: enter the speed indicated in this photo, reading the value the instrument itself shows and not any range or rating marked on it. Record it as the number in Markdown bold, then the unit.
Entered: **90** km/h
